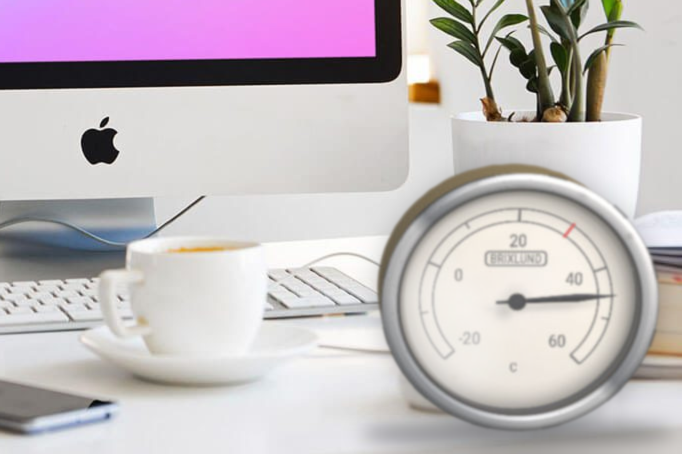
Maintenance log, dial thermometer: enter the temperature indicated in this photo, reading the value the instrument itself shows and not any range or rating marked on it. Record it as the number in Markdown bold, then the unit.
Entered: **45** °C
